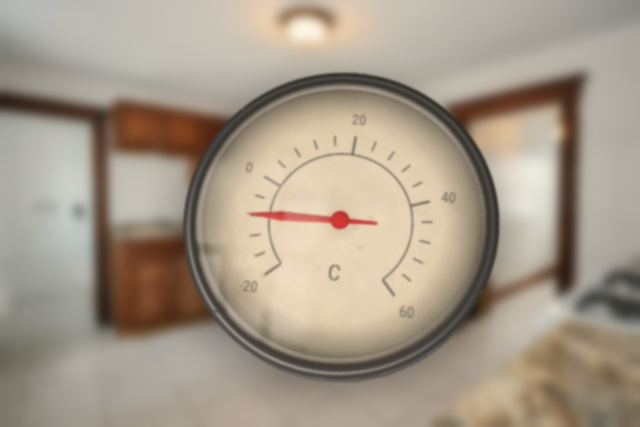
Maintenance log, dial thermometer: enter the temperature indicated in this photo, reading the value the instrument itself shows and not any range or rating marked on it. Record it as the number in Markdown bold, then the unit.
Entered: **-8** °C
